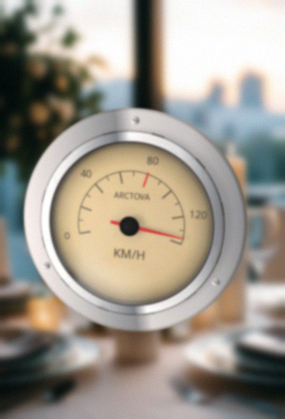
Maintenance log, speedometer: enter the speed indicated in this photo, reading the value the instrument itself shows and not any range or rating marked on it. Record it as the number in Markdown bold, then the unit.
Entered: **135** km/h
